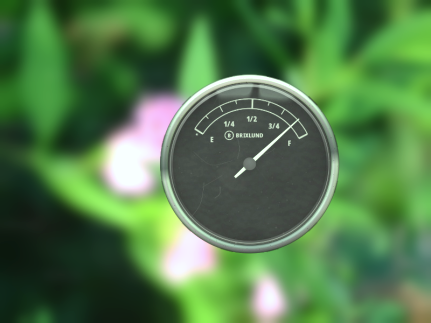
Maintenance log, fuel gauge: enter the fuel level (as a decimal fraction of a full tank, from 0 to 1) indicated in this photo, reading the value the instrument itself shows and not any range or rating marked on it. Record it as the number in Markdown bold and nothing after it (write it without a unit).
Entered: **0.875**
